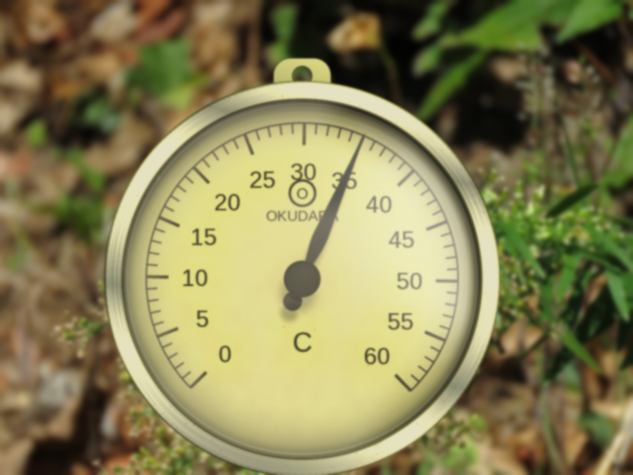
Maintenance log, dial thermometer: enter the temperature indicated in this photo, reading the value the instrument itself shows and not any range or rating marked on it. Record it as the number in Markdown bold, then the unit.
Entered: **35** °C
